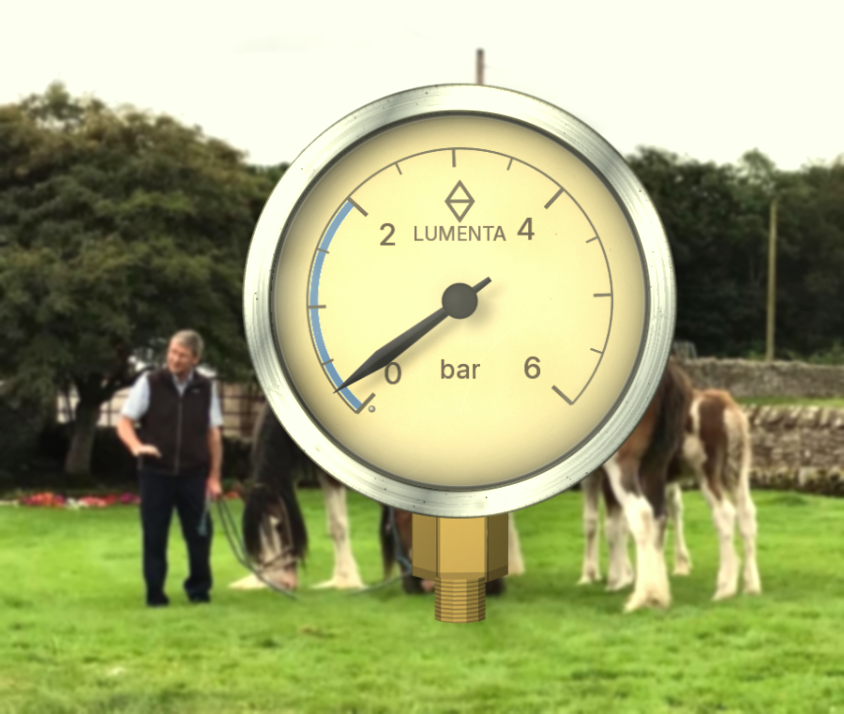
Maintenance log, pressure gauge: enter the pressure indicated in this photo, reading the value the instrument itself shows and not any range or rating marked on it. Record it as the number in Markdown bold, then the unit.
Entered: **0.25** bar
